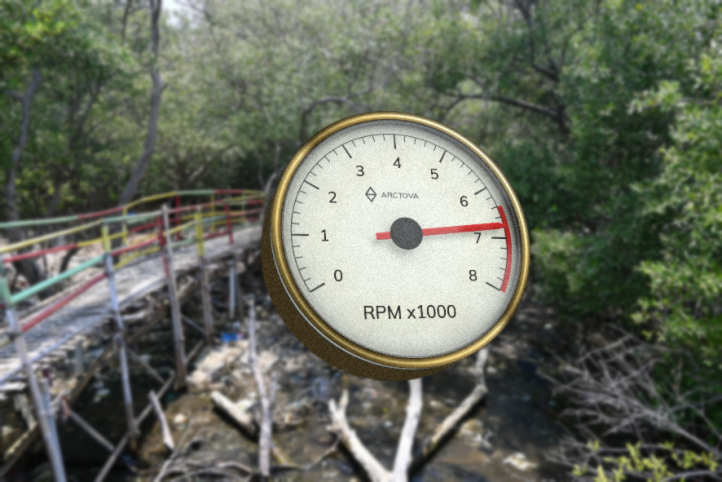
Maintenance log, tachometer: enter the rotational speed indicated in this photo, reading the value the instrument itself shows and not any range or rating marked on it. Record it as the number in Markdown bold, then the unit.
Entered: **6800** rpm
